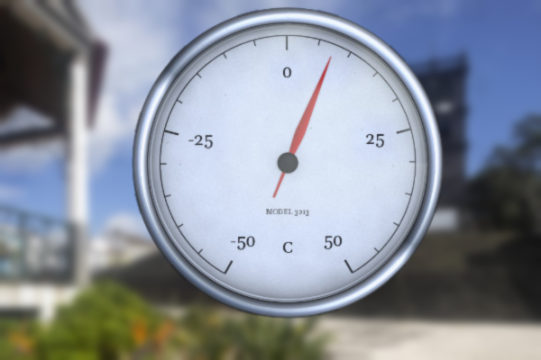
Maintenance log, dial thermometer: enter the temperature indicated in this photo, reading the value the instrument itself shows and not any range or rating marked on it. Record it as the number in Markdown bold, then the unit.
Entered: **7.5** °C
